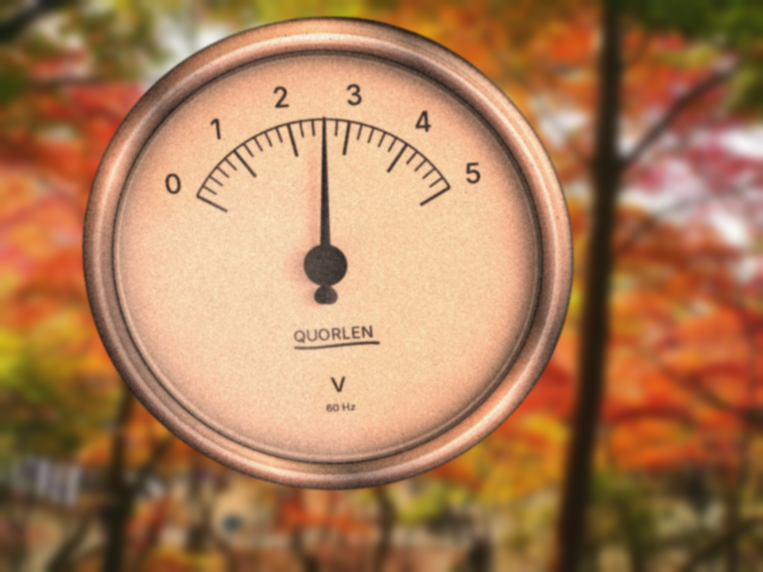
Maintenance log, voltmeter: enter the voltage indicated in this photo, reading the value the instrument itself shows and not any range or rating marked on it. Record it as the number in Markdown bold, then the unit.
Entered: **2.6** V
